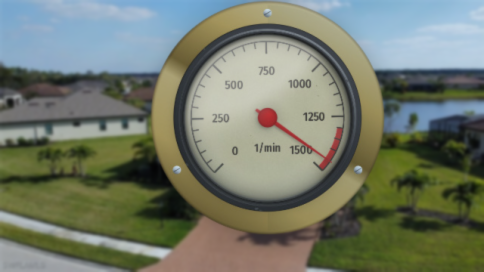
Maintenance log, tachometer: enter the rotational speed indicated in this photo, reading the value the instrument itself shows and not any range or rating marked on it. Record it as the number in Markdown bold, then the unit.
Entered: **1450** rpm
